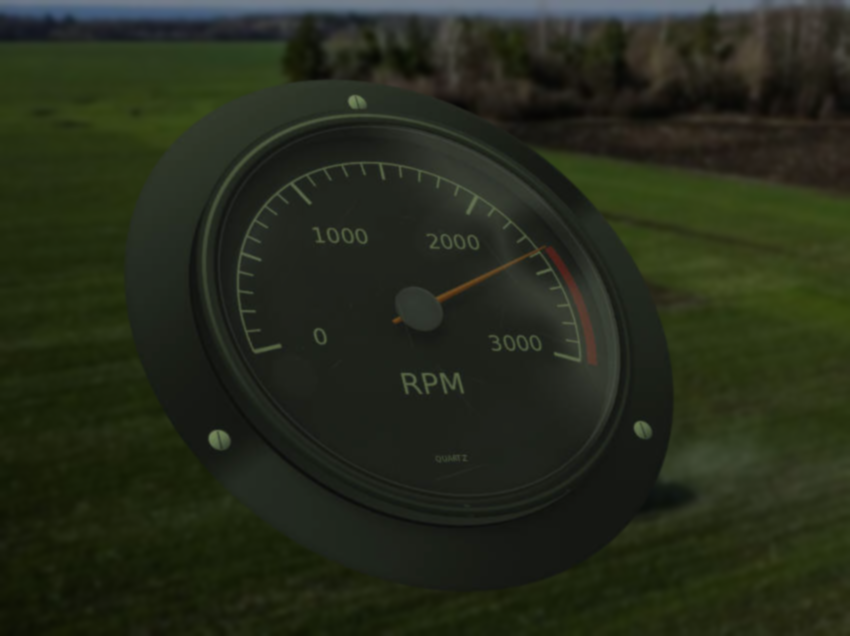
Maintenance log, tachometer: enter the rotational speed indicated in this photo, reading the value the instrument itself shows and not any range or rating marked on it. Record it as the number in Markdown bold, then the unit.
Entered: **2400** rpm
